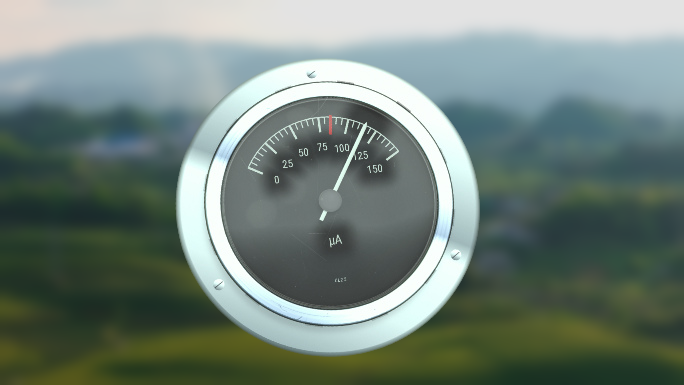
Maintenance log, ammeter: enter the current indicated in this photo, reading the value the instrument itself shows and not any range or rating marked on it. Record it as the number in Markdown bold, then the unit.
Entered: **115** µA
